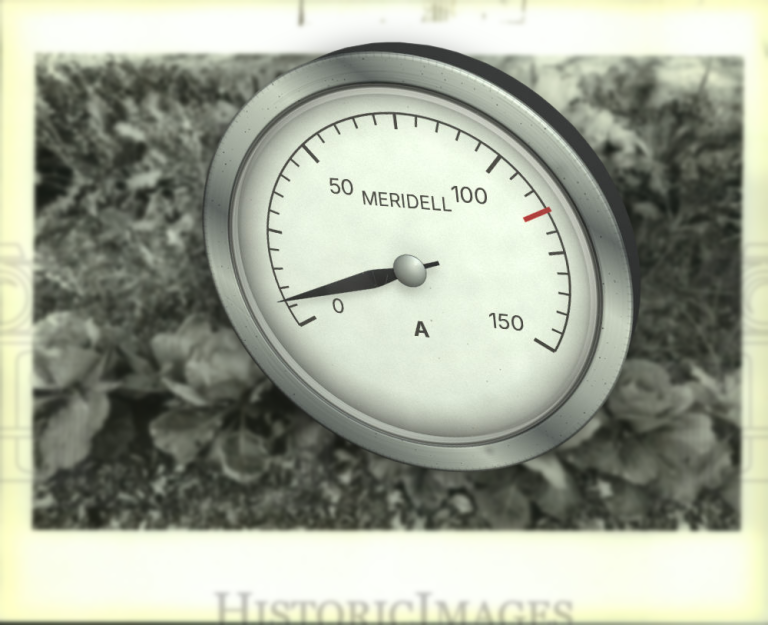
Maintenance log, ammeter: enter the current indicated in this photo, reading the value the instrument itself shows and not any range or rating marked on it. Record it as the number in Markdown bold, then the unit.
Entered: **7.5** A
